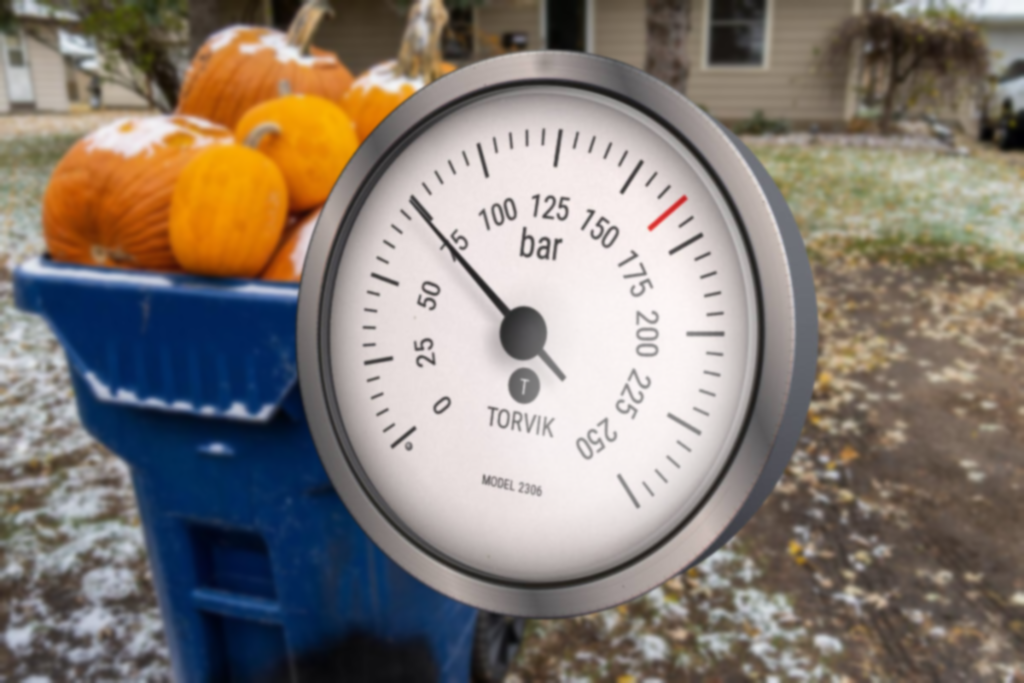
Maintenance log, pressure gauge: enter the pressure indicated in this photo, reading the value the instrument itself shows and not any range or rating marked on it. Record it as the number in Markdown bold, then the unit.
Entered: **75** bar
